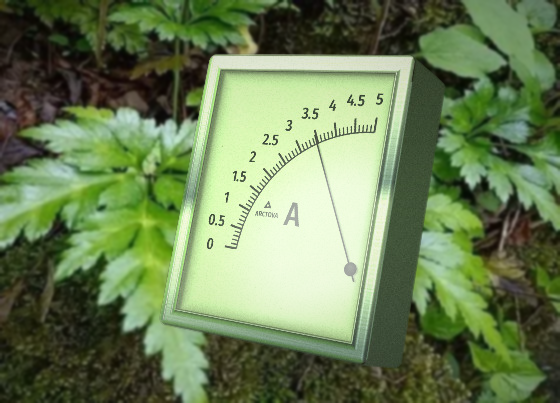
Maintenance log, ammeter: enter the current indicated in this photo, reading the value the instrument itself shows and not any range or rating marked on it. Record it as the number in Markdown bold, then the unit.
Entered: **3.5** A
